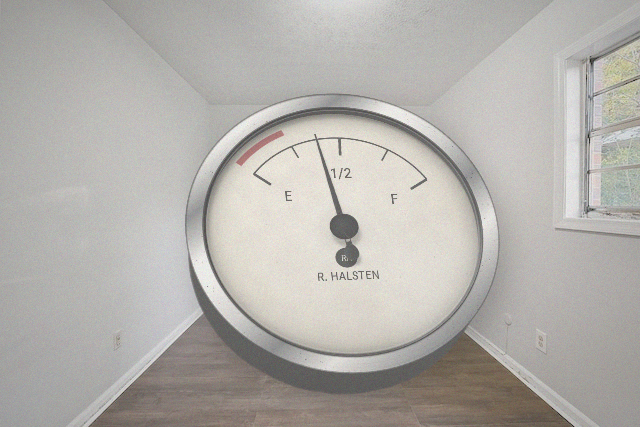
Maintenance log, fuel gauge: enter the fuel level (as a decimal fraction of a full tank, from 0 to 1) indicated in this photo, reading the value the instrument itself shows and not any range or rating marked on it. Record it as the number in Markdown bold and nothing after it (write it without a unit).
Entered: **0.375**
